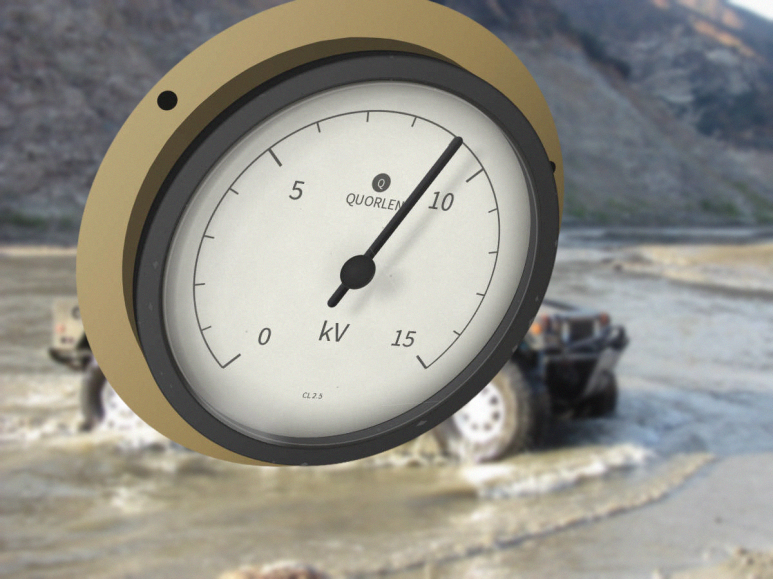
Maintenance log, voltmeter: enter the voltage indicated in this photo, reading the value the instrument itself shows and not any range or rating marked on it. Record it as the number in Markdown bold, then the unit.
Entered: **9** kV
